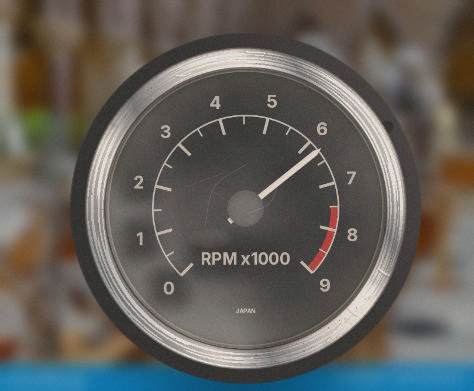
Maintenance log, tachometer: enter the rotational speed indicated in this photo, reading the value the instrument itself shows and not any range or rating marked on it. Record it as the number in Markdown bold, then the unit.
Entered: **6250** rpm
